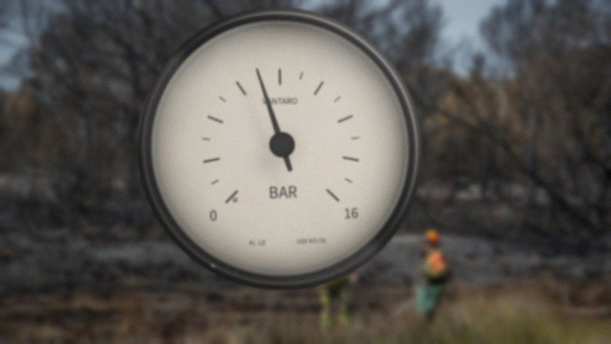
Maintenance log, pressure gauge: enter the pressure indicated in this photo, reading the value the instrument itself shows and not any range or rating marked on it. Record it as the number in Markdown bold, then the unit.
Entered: **7** bar
